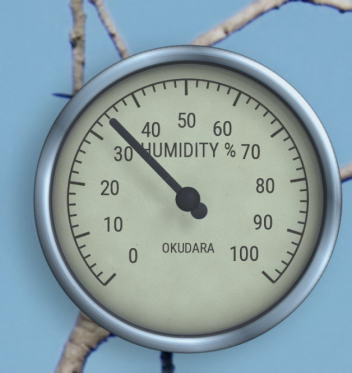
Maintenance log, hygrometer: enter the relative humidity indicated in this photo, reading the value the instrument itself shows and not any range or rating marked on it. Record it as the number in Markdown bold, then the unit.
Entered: **34** %
